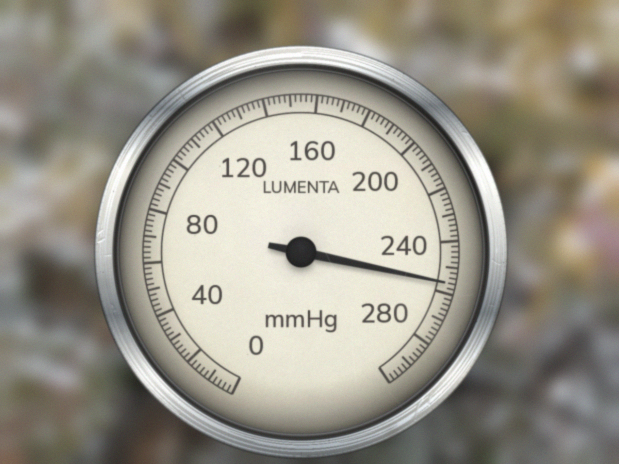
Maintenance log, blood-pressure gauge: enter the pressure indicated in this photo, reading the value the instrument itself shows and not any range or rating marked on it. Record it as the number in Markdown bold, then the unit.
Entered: **256** mmHg
